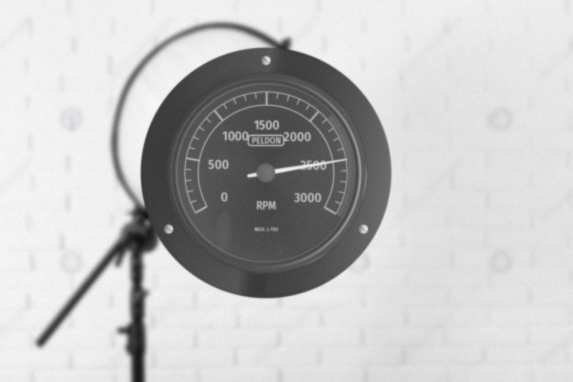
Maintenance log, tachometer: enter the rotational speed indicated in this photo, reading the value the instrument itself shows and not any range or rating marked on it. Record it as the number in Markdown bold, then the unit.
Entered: **2500** rpm
